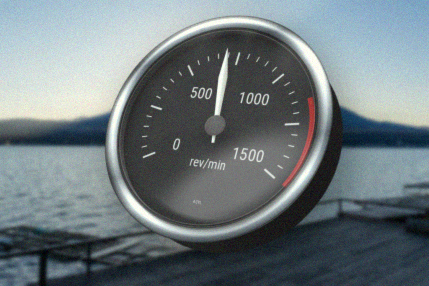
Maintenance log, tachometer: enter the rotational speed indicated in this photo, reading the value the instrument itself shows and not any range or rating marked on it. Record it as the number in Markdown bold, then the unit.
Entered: **700** rpm
